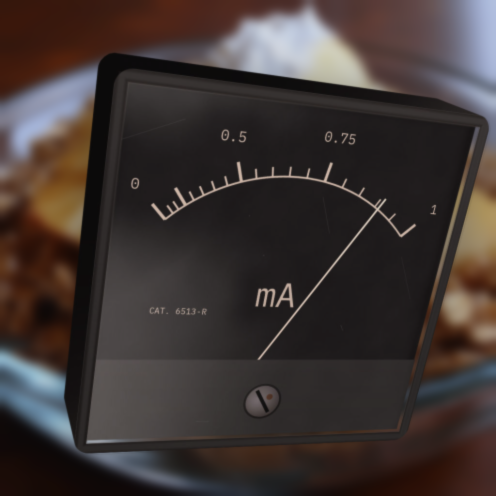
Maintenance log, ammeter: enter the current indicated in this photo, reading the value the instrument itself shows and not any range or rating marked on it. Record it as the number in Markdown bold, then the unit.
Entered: **0.9** mA
